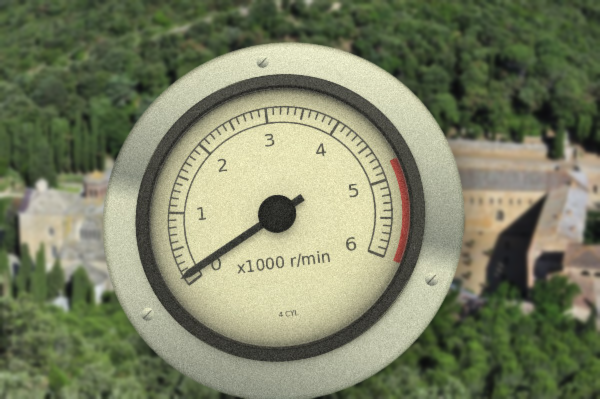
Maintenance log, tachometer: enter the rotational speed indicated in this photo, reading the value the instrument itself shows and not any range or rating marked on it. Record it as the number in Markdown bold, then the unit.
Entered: **100** rpm
